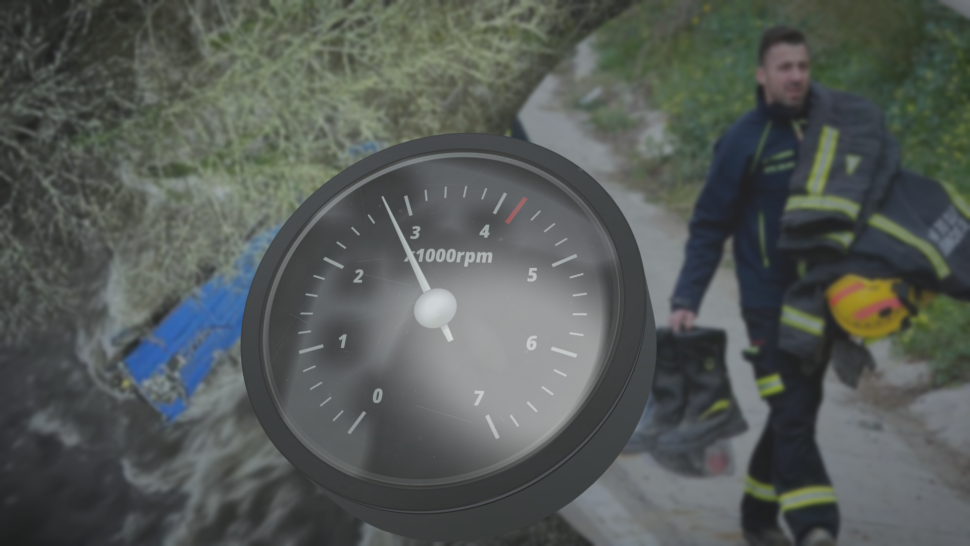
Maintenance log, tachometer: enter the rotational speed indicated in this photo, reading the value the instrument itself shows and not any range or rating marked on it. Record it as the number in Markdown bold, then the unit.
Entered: **2800** rpm
